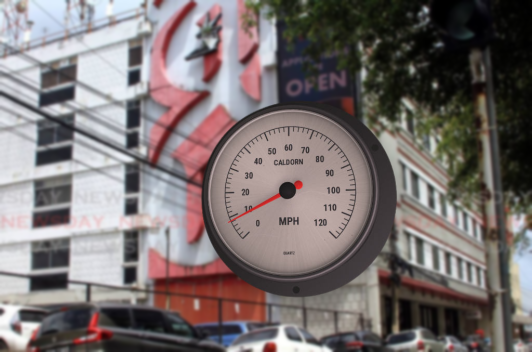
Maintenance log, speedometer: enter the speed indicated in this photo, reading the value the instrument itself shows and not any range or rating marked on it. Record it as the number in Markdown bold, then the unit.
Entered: **8** mph
